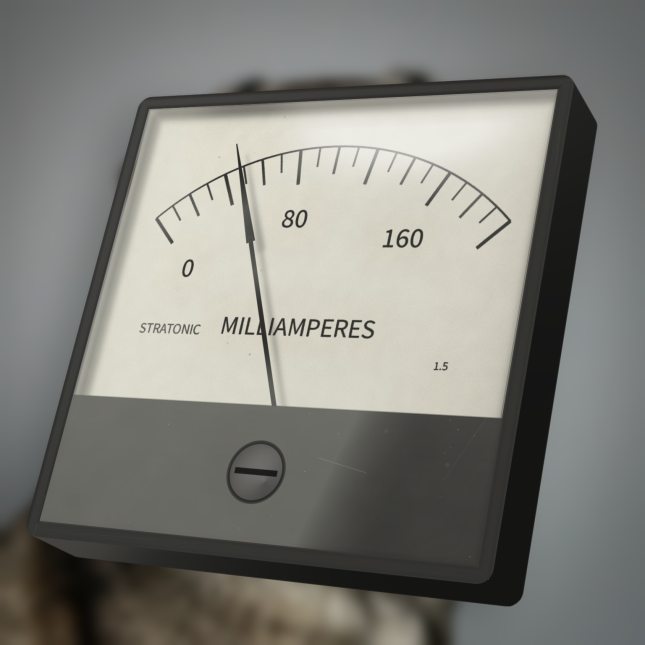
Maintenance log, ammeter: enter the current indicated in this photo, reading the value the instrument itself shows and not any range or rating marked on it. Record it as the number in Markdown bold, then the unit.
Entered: **50** mA
